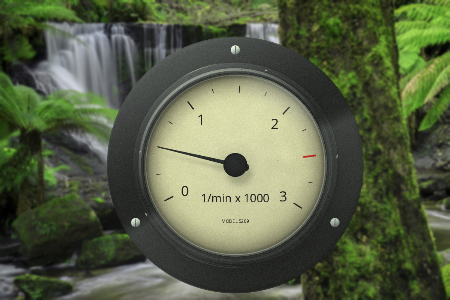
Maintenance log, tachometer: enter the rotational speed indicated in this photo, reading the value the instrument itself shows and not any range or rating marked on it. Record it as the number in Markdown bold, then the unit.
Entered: **500** rpm
